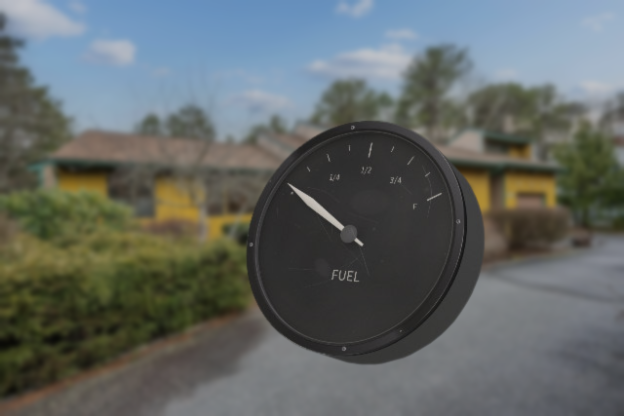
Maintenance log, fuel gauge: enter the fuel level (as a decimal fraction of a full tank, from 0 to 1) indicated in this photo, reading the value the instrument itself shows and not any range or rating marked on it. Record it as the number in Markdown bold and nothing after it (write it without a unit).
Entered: **0**
